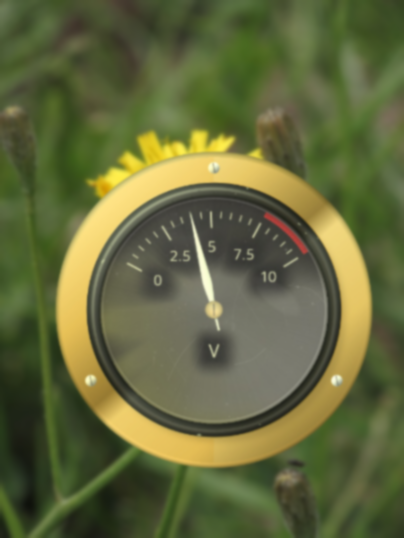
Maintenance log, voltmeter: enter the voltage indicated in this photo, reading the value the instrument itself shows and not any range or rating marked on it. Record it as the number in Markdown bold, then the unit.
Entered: **4** V
